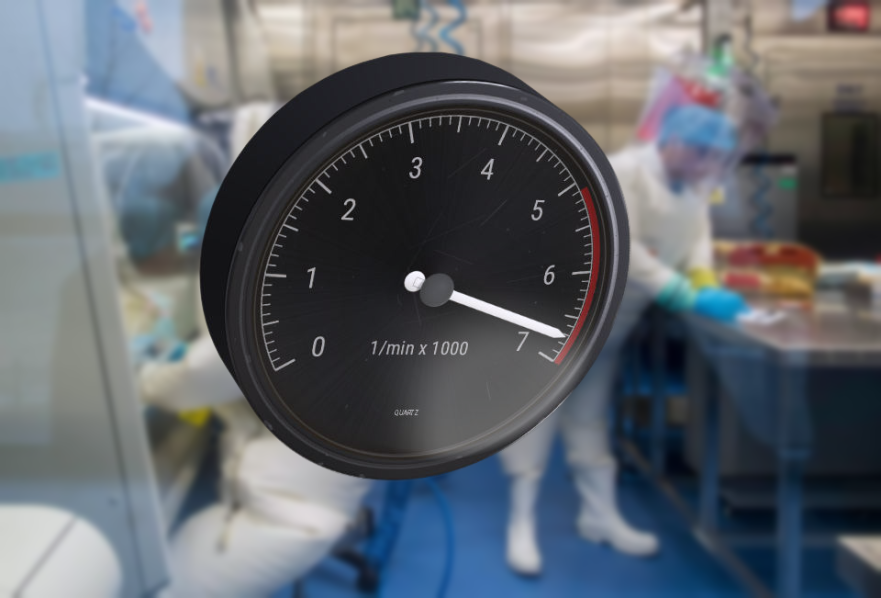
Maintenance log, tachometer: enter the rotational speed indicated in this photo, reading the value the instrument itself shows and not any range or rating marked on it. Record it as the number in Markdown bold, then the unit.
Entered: **6700** rpm
